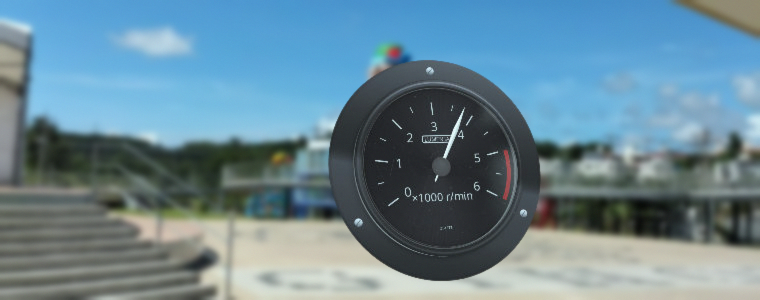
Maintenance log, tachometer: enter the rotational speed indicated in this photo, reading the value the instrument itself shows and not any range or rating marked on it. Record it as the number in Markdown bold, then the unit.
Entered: **3750** rpm
